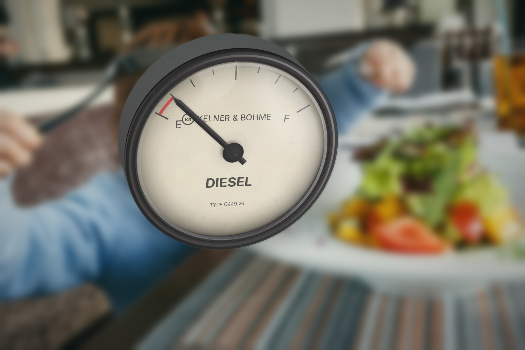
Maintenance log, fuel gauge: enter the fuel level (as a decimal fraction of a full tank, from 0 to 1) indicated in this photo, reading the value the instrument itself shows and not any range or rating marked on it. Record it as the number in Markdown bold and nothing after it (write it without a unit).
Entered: **0.125**
